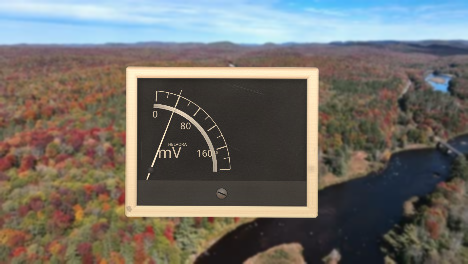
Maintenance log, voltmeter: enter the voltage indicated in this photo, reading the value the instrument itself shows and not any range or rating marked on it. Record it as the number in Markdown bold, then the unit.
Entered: **40** mV
